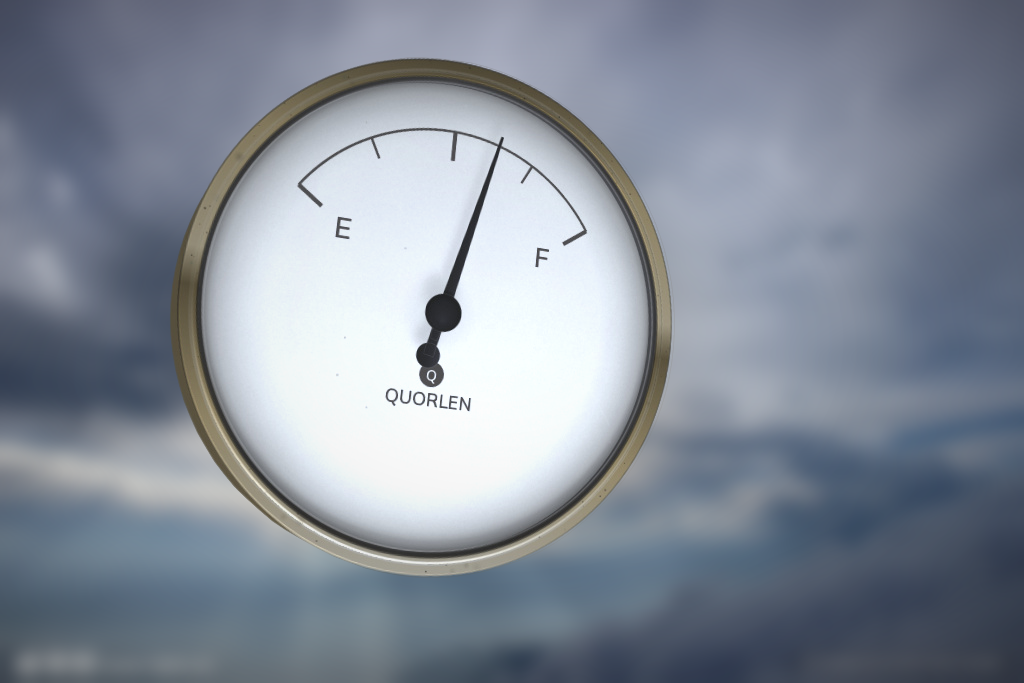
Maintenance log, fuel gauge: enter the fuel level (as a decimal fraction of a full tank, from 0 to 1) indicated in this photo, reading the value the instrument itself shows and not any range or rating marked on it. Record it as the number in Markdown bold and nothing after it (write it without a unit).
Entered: **0.625**
